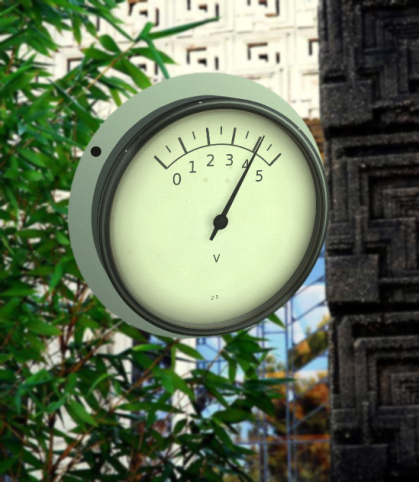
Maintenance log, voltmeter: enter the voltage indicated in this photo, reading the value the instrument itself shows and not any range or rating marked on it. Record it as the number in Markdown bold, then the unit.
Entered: **4** V
